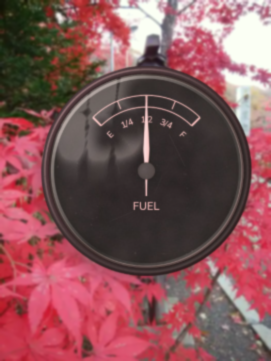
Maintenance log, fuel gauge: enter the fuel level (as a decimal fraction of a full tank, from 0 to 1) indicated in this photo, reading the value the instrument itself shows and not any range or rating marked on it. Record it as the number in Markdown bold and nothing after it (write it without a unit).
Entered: **0.5**
